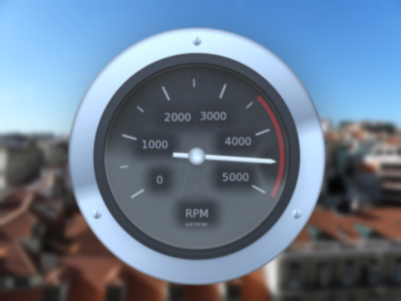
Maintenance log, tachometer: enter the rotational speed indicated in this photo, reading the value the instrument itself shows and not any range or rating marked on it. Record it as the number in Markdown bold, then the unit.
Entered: **4500** rpm
